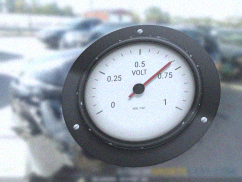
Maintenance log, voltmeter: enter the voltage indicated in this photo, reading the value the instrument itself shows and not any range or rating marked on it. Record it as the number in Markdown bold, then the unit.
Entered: **0.7** V
